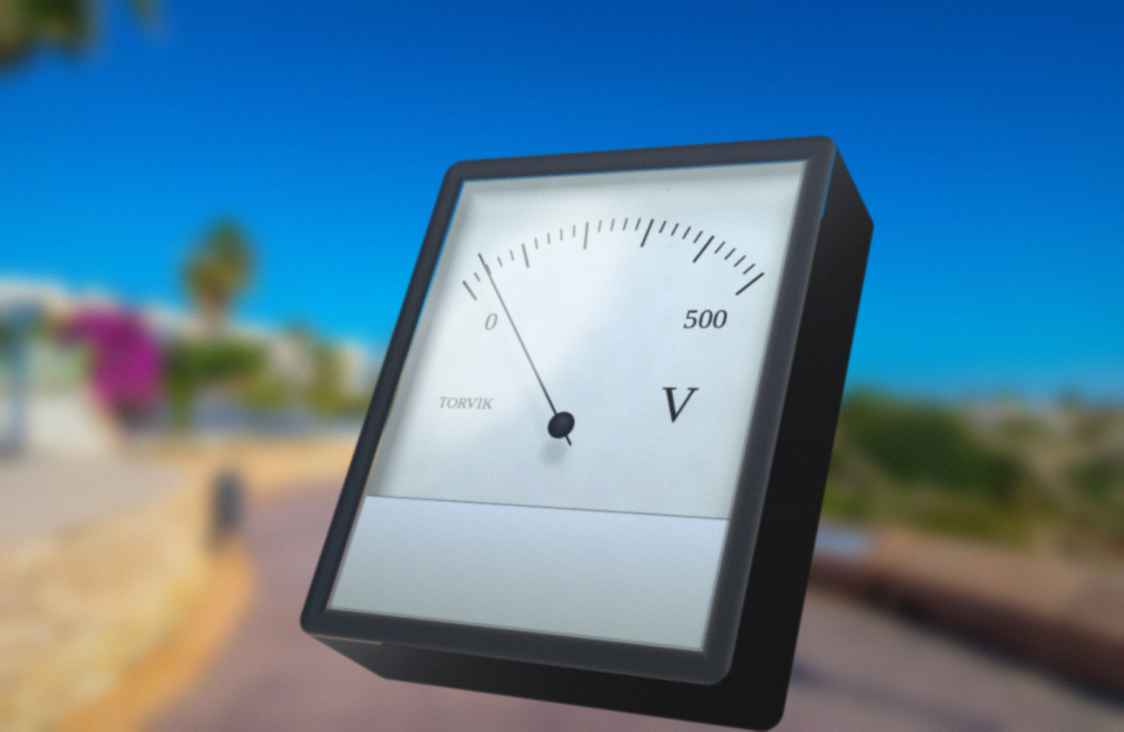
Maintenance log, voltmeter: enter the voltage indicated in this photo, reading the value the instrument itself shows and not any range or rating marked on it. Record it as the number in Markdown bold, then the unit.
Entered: **40** V
